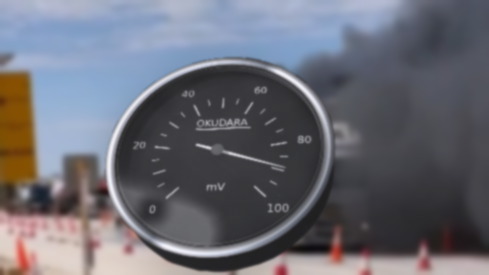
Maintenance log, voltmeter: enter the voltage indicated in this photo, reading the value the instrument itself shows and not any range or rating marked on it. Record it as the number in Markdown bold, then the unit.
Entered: **90** mV
